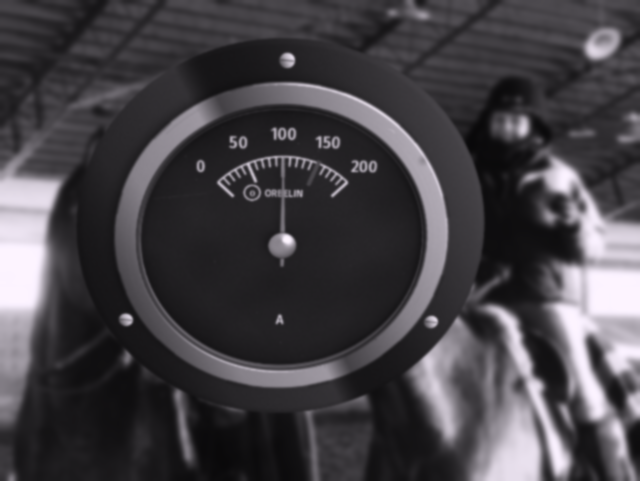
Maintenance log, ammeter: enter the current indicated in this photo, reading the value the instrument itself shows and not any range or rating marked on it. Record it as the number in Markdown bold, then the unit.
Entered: **100** A
